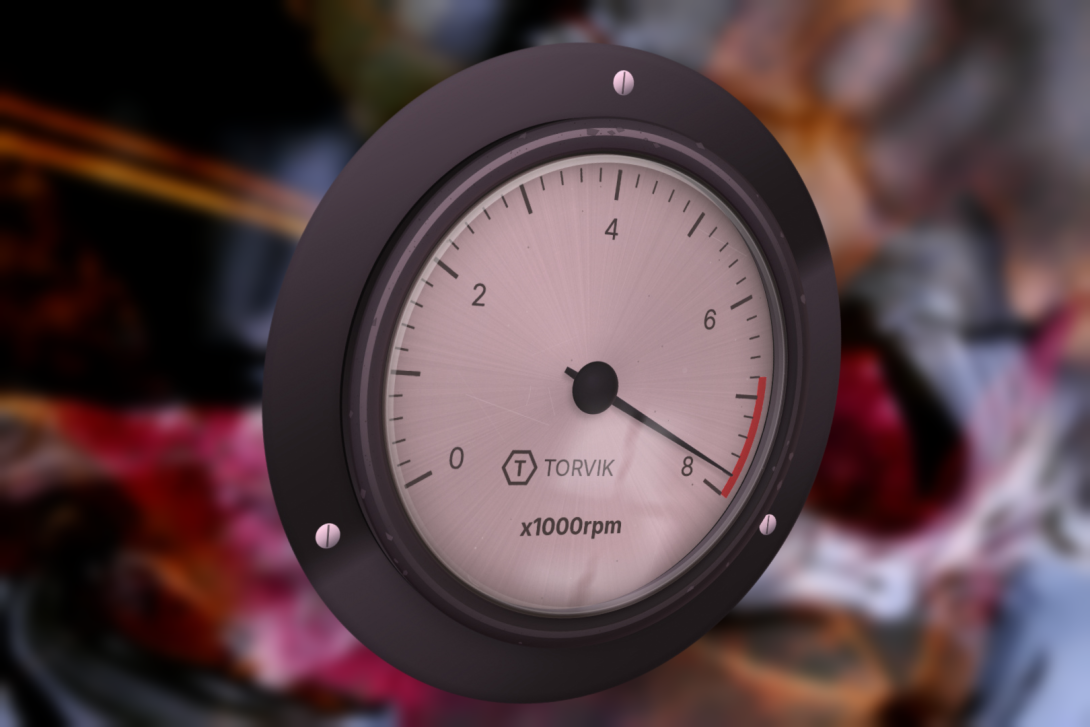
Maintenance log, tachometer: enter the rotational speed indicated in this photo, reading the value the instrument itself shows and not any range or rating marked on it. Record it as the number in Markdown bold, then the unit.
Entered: **7800** rpm
